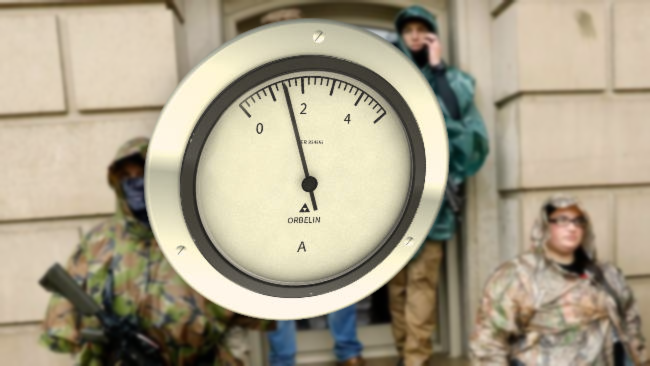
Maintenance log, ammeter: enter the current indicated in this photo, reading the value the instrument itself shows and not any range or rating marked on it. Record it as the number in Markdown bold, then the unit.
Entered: **1.4** A
